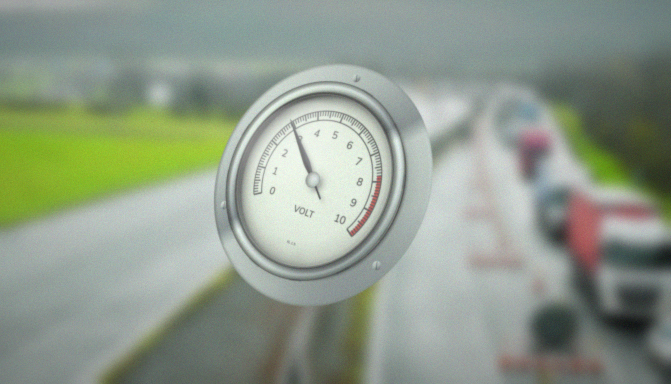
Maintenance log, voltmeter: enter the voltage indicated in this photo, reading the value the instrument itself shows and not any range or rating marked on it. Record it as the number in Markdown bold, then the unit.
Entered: **3** V
